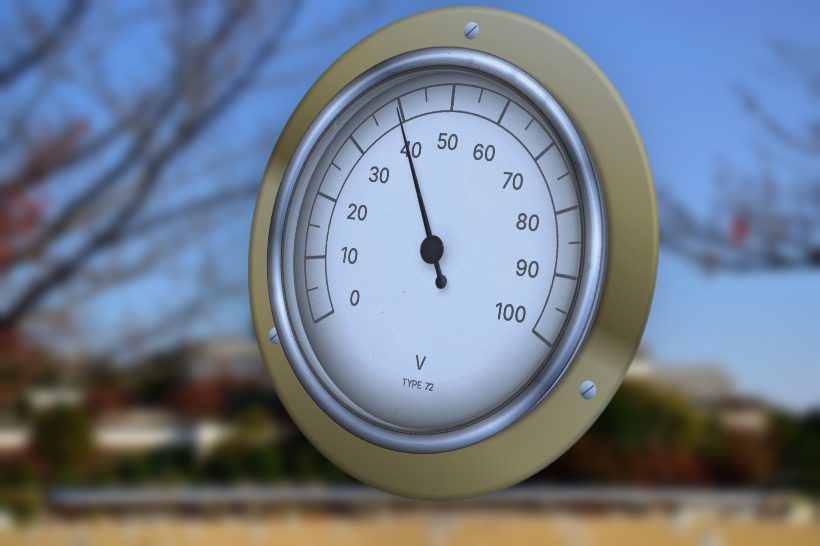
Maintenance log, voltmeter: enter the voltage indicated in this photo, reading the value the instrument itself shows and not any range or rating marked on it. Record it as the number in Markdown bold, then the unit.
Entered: **40** V
